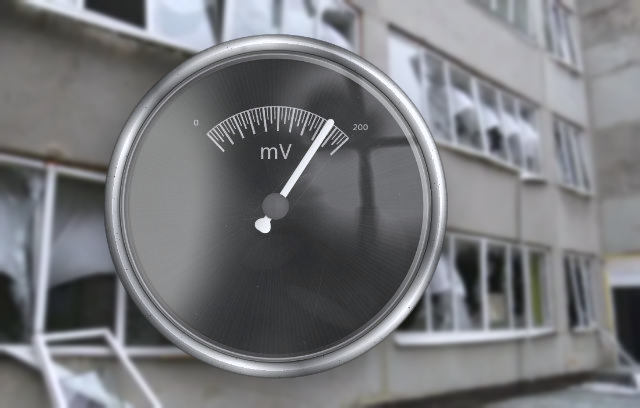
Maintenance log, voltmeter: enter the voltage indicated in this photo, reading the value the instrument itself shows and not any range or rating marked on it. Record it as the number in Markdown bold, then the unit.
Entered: **170** mV
